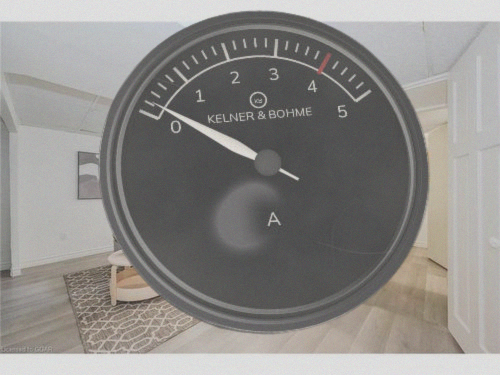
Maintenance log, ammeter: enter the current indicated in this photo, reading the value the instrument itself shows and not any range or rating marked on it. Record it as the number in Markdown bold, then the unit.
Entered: **0.2** A
